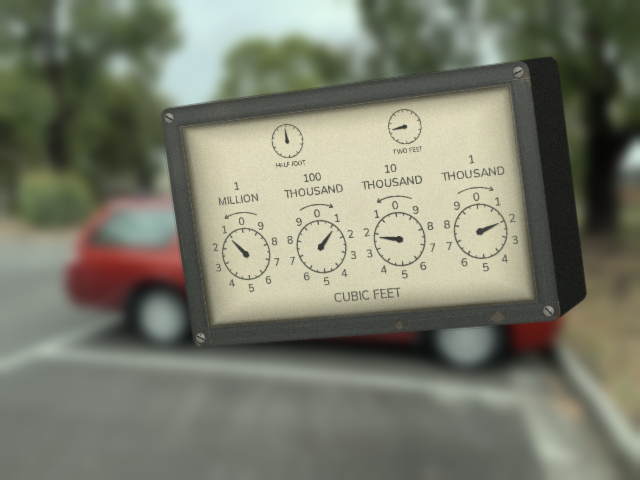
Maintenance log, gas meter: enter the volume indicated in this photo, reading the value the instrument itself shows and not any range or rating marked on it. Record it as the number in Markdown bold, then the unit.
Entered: **112200** ft³
